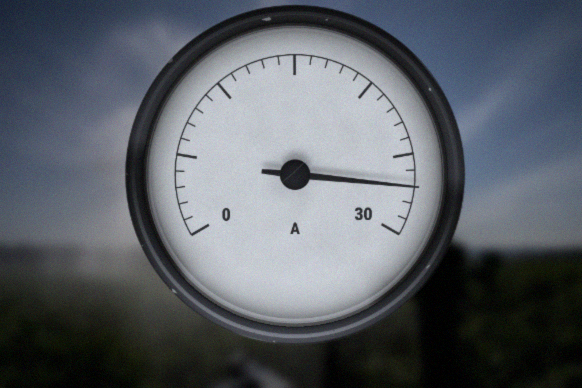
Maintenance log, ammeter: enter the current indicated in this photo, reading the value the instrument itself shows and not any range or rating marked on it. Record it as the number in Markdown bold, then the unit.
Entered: **27** A
